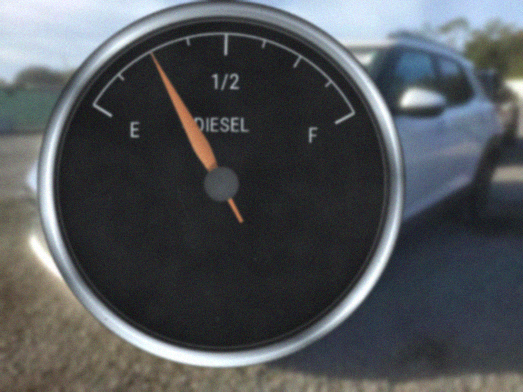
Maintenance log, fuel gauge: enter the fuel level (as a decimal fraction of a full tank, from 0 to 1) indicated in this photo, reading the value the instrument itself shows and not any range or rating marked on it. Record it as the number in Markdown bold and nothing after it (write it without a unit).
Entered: **0.25**
